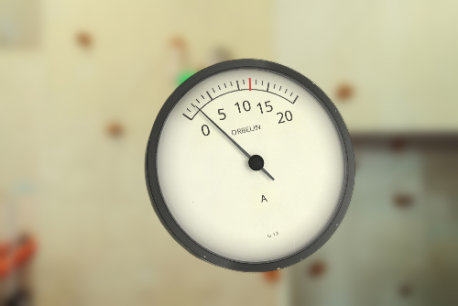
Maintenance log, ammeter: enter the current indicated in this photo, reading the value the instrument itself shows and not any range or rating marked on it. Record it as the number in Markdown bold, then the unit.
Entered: **2** A
